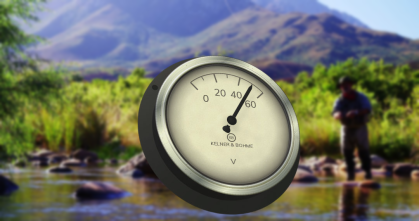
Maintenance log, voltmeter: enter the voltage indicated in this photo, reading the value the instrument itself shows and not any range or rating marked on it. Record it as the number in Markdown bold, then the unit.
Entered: **50** V
